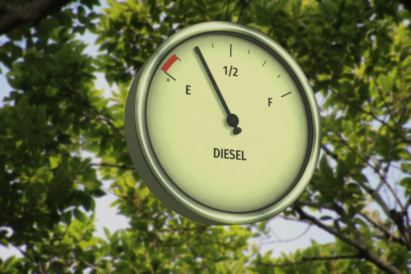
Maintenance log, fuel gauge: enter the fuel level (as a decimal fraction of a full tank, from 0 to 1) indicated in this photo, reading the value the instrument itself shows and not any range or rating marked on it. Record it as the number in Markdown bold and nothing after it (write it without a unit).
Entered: **0.25**
